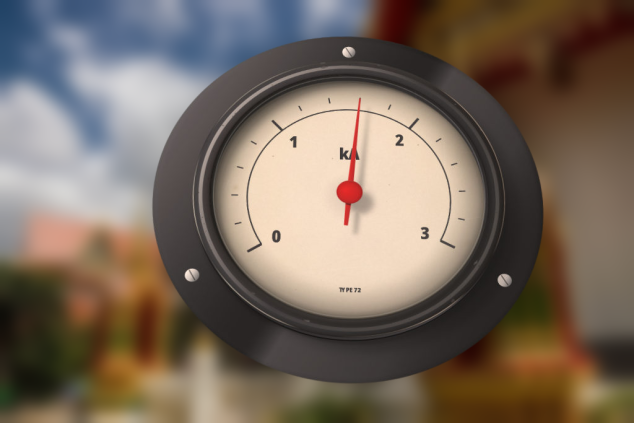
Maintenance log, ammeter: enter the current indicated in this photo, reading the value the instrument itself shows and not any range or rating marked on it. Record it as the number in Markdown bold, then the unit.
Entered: **1.6** kA
